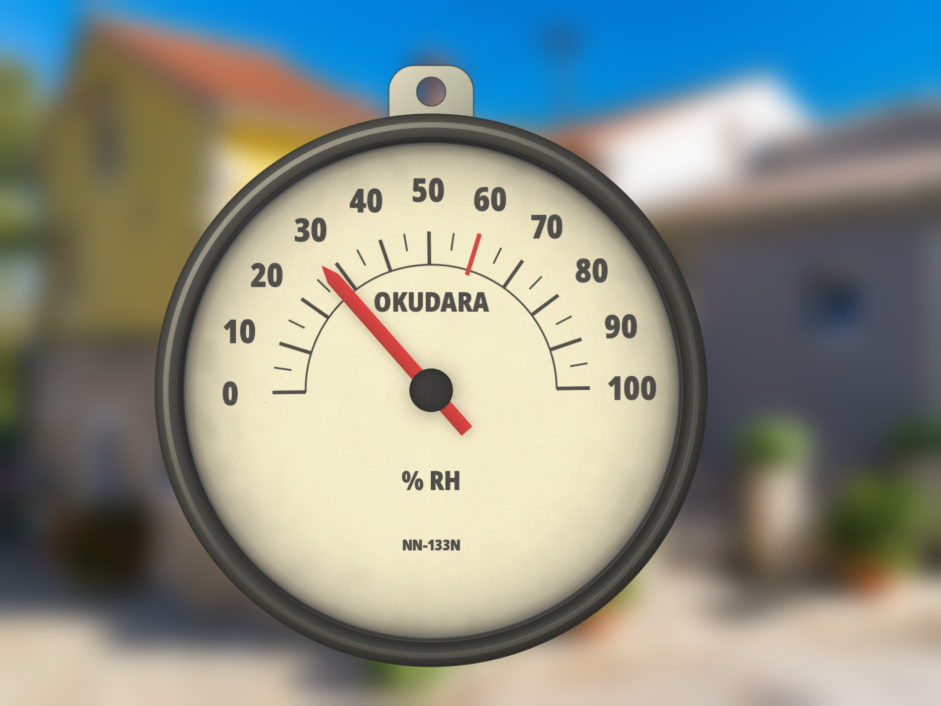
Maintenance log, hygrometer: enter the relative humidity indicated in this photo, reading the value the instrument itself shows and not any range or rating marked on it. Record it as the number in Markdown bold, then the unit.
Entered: **27.5** %
